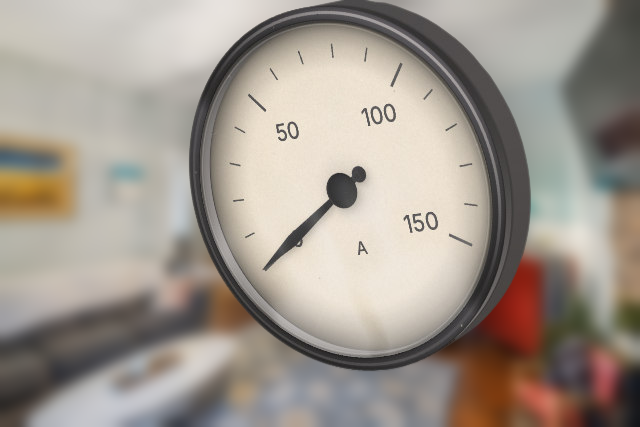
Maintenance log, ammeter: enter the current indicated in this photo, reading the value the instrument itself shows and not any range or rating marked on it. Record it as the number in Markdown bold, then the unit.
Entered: **0** A
